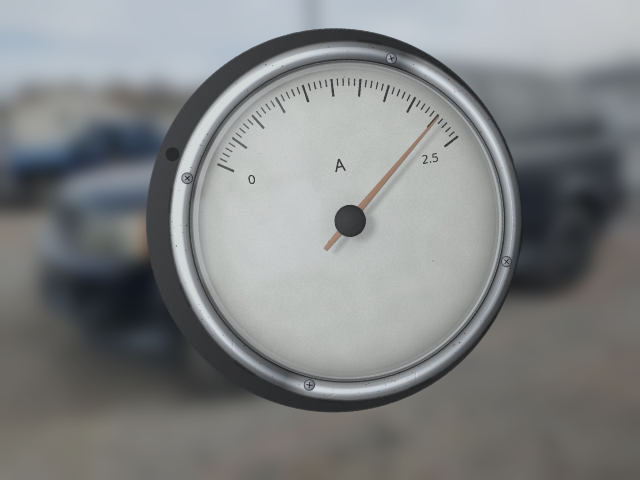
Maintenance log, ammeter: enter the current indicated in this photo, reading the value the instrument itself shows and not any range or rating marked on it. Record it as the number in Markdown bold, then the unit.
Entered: **2.25** A
